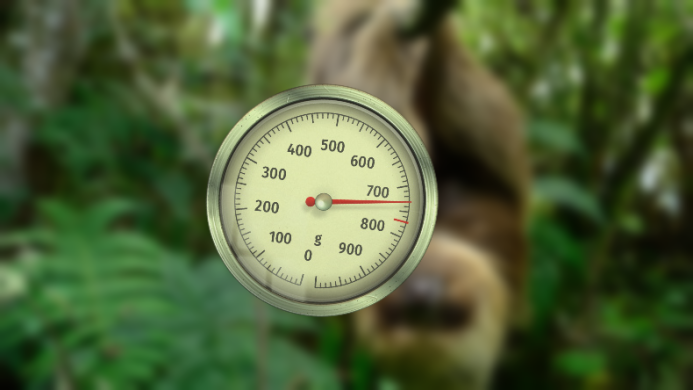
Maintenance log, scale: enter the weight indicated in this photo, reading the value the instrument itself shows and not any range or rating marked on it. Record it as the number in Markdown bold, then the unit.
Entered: **730** g
